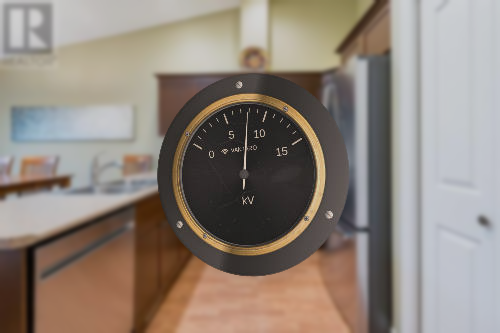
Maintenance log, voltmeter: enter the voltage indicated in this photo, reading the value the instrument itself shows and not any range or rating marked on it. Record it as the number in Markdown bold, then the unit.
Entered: **8** kV
